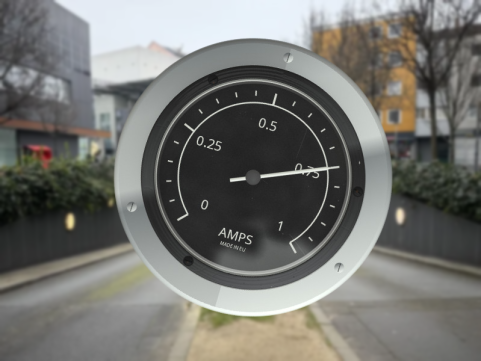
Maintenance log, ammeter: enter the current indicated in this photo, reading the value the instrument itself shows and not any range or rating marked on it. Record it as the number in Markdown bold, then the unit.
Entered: **0.75** A
